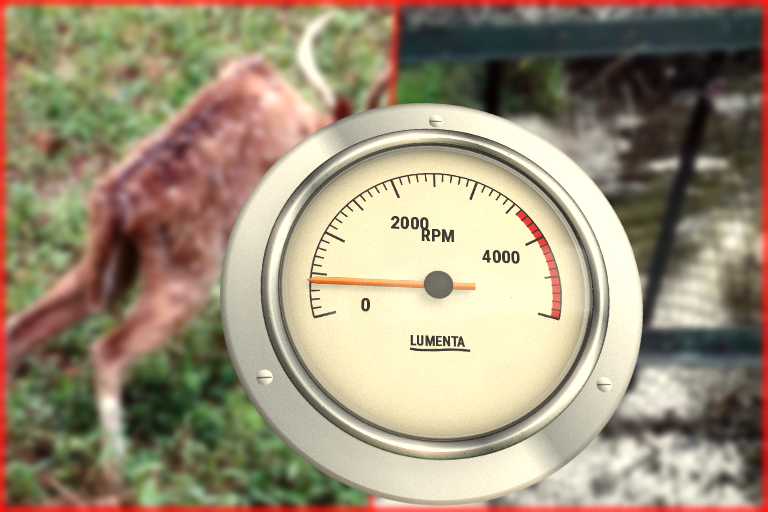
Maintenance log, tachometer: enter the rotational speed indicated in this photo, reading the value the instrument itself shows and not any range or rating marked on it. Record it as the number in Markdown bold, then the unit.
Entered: **400** rpm
